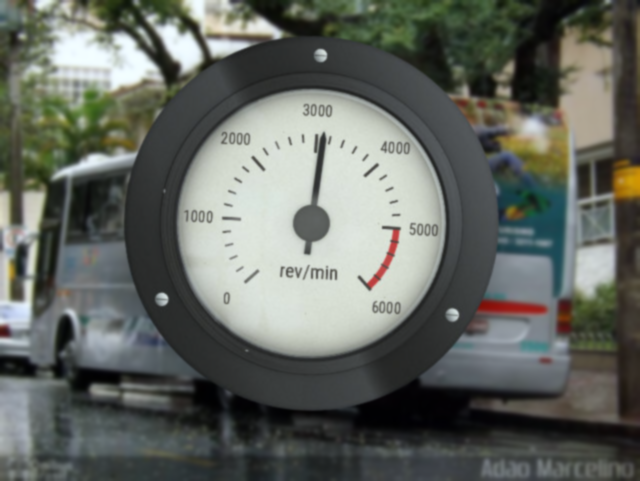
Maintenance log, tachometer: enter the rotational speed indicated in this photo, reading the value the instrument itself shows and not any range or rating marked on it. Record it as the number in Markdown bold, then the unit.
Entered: **3100** rpm
